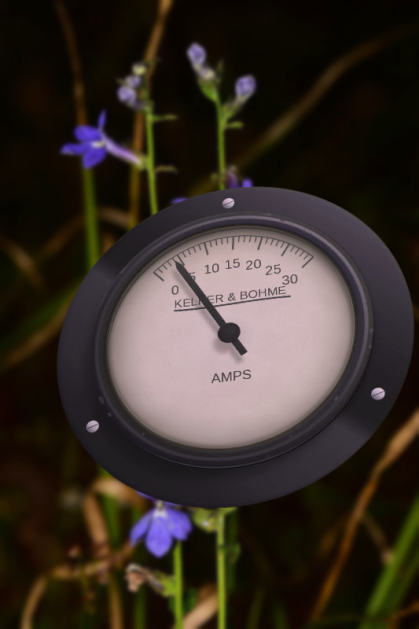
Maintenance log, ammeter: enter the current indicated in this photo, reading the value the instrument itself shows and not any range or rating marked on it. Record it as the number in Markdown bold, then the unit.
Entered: **4** A
